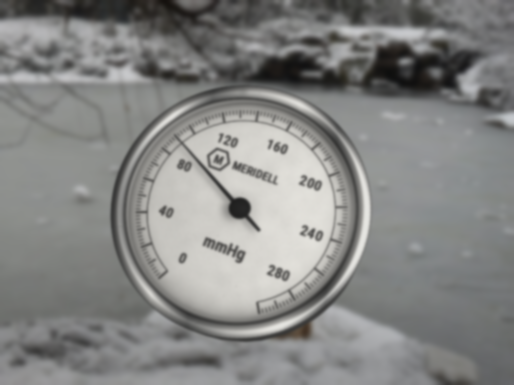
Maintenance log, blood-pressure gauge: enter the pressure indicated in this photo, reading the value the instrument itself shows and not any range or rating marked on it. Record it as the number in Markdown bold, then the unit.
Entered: **90** mmHg
